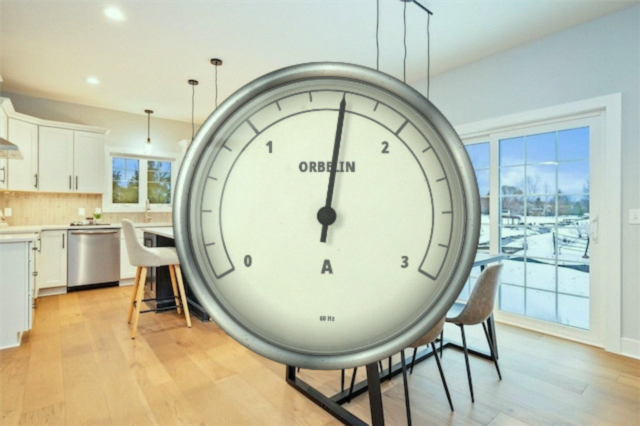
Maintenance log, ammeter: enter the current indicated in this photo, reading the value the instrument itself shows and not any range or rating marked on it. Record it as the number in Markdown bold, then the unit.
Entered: **1.6** A
